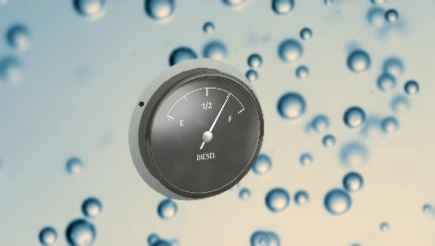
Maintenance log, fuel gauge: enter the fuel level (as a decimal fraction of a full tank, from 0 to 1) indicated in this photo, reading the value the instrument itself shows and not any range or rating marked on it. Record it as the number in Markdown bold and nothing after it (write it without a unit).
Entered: **0.75**
